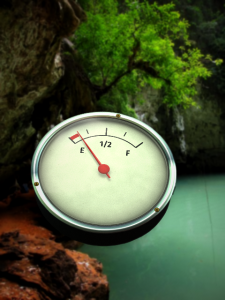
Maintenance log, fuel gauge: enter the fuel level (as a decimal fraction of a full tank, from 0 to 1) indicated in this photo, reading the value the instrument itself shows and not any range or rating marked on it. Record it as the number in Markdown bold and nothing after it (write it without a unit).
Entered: **0.125**
